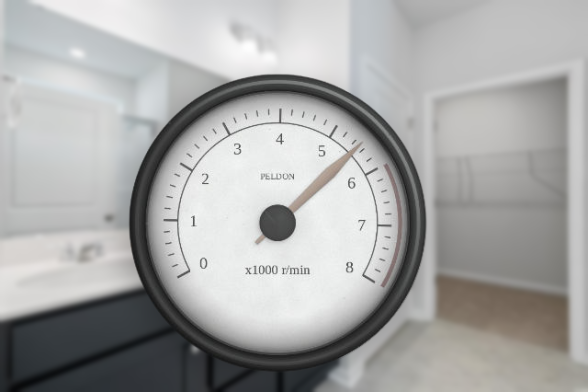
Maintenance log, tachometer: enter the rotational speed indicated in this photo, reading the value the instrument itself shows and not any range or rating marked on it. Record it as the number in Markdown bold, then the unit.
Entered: **5500** rpm
